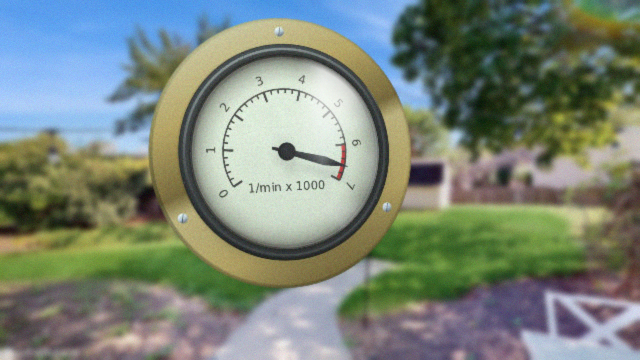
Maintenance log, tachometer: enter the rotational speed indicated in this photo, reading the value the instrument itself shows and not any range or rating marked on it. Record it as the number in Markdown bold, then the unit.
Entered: **6600** rpm
